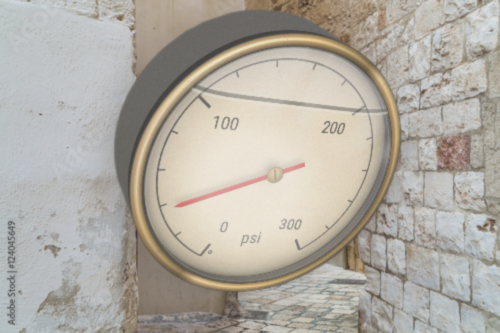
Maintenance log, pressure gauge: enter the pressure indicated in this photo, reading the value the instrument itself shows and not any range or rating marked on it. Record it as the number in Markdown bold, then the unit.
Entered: **40** psi
